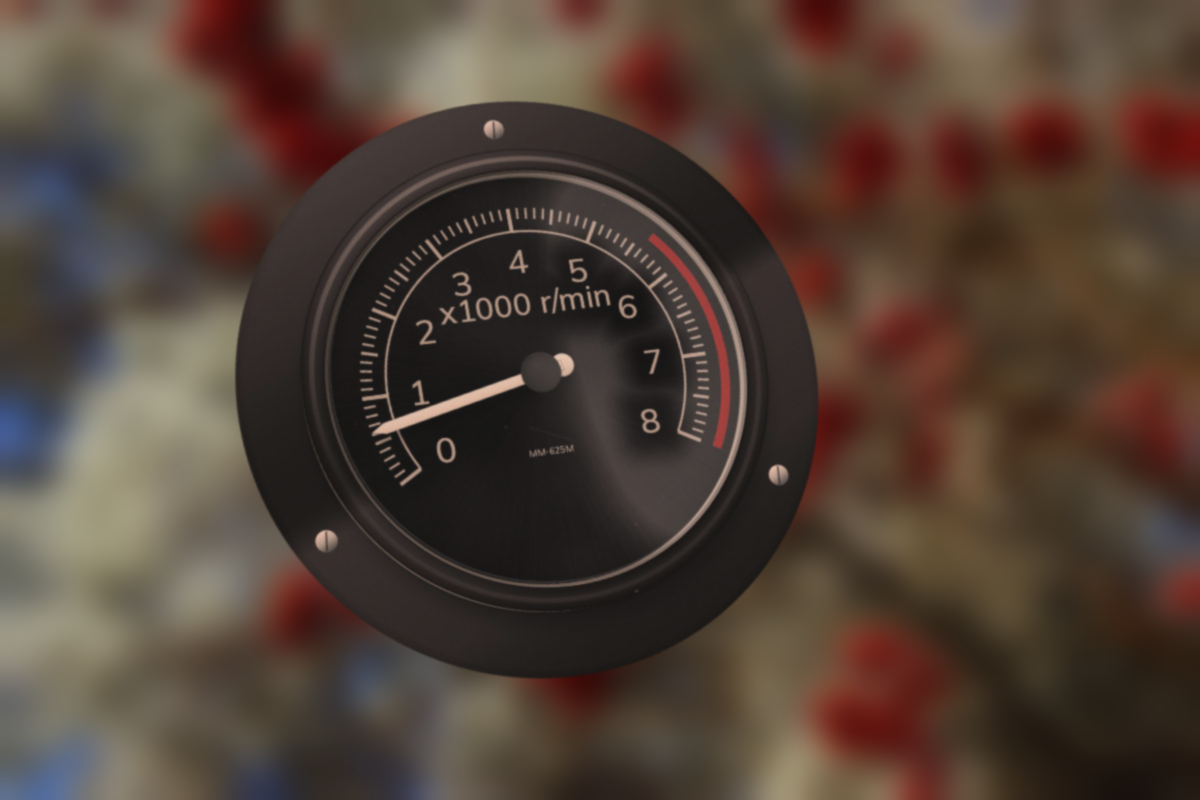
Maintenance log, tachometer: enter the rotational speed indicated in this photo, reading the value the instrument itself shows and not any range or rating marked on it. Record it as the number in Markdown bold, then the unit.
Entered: **600** rpm
